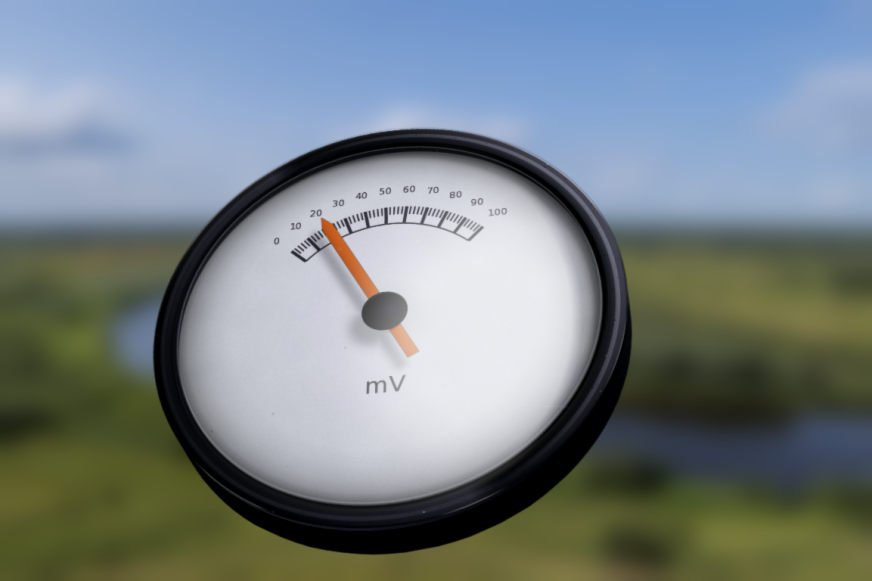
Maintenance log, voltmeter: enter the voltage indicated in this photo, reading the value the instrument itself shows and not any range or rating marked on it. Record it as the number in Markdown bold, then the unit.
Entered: **20** mV
